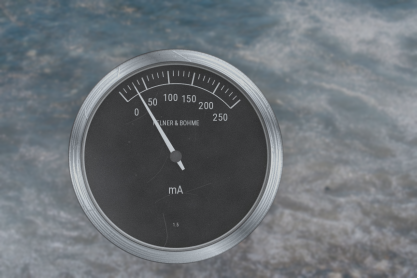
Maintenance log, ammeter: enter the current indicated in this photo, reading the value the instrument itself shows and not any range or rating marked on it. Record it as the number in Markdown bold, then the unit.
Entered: **30** mA
